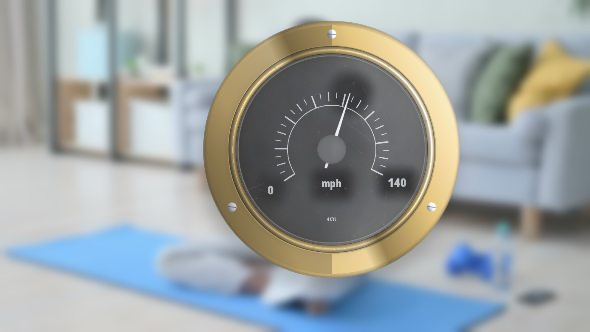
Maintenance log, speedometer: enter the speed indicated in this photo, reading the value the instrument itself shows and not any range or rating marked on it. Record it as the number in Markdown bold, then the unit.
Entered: **82.5** mph
